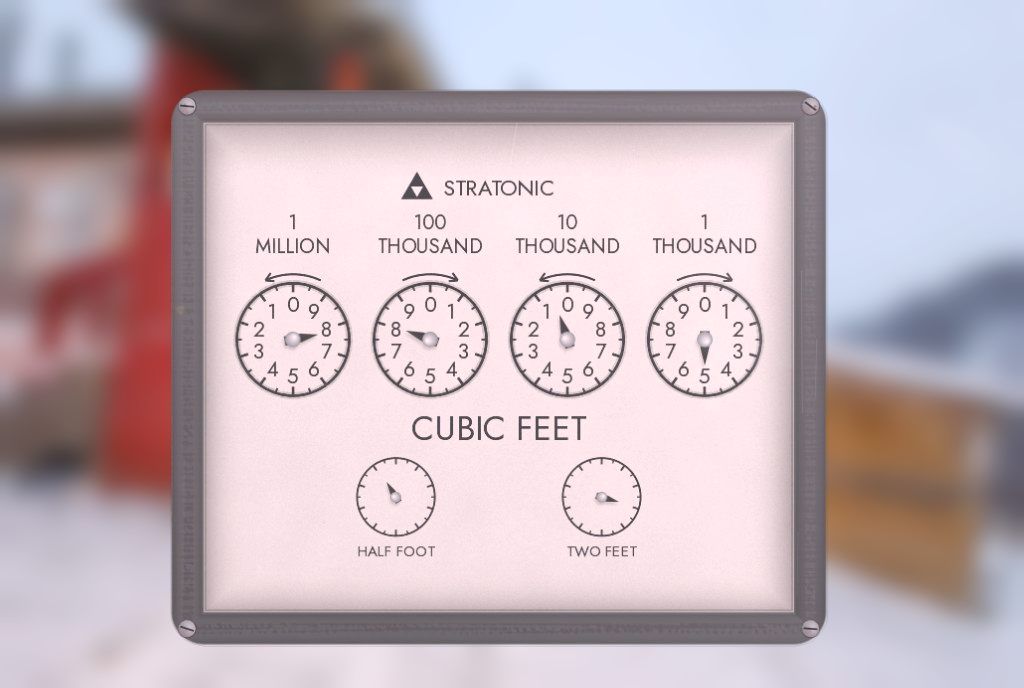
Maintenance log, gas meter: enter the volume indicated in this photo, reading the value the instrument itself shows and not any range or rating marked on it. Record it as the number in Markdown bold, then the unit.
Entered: **780500** ft³
